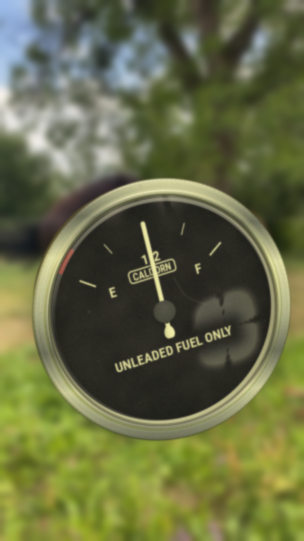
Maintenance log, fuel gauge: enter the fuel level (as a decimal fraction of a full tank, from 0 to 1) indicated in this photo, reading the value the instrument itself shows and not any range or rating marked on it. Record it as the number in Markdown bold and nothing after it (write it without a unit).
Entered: **0.5**
